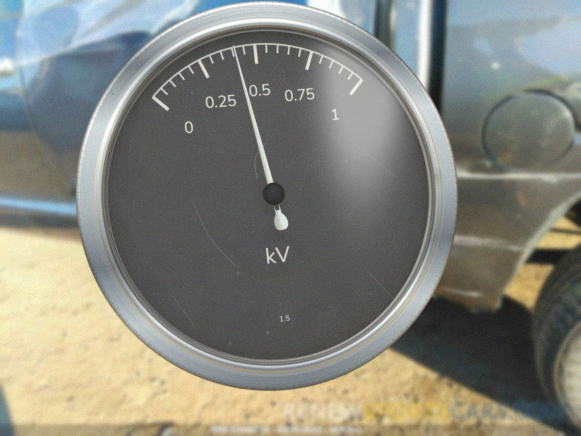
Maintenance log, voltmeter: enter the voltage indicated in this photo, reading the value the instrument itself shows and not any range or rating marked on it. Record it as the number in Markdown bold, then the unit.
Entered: **0.4** kV
